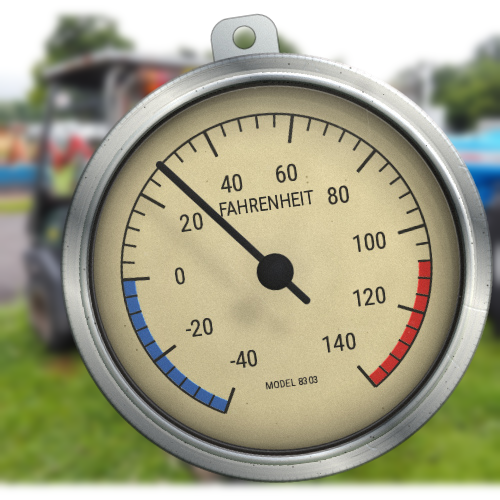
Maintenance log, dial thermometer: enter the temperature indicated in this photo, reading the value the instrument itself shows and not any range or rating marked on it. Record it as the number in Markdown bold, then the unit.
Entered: **28** °F
